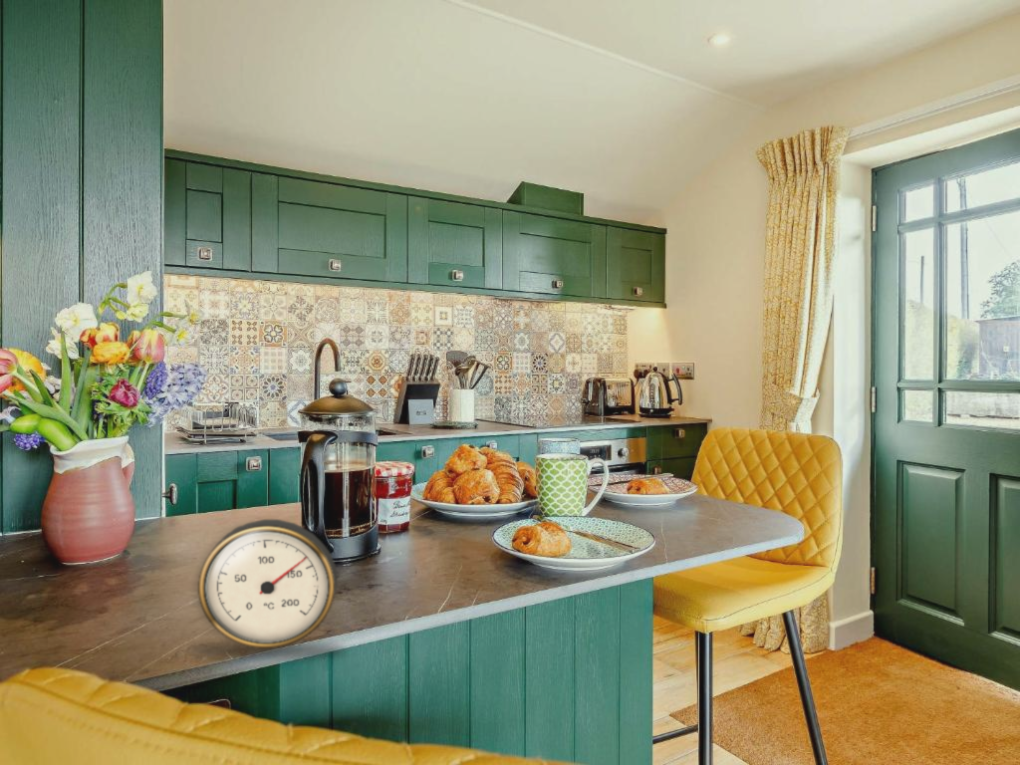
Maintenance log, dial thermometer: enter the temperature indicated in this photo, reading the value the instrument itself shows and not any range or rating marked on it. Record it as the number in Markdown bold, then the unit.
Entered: **140** °C
